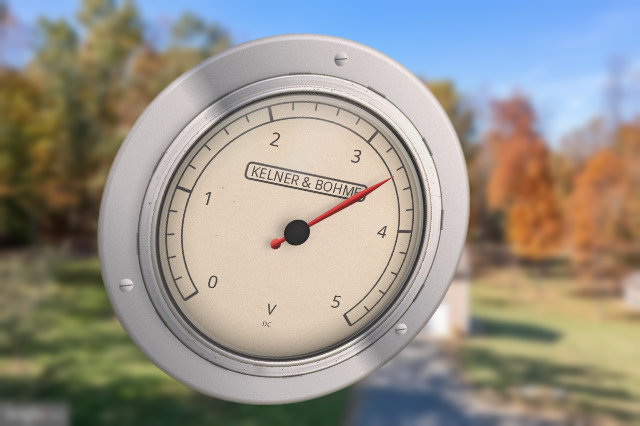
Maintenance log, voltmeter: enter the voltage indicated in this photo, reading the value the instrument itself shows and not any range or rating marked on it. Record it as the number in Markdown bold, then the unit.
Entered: **3.4** V
